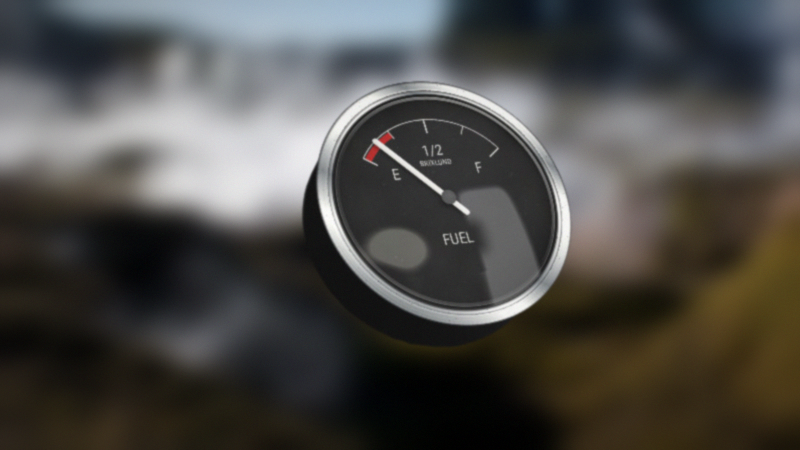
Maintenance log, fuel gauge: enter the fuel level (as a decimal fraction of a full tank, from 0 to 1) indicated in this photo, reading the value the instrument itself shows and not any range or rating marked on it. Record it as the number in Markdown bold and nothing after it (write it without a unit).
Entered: **0.125**
